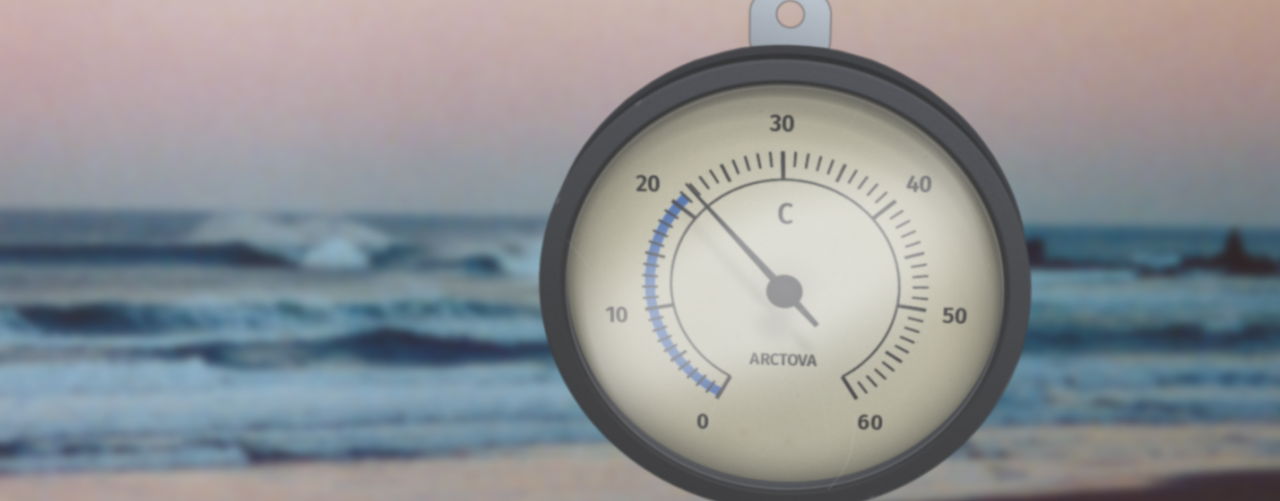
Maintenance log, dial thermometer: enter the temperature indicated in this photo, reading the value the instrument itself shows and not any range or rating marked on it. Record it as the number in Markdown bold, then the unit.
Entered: **22** °C
